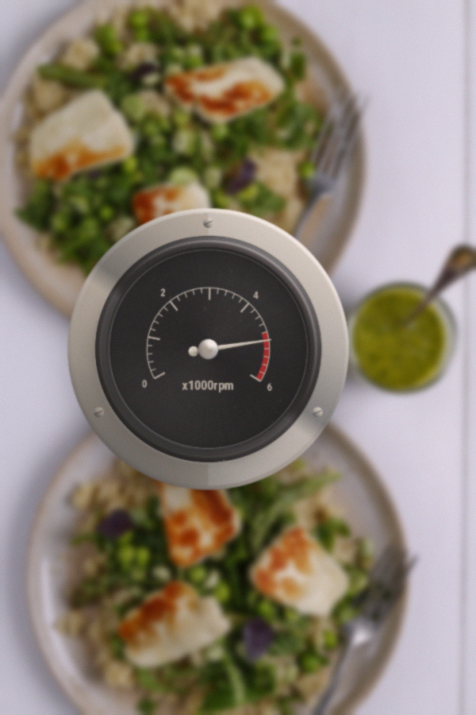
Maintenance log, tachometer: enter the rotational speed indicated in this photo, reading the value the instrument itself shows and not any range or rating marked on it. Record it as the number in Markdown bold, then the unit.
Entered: **5000** rpm
